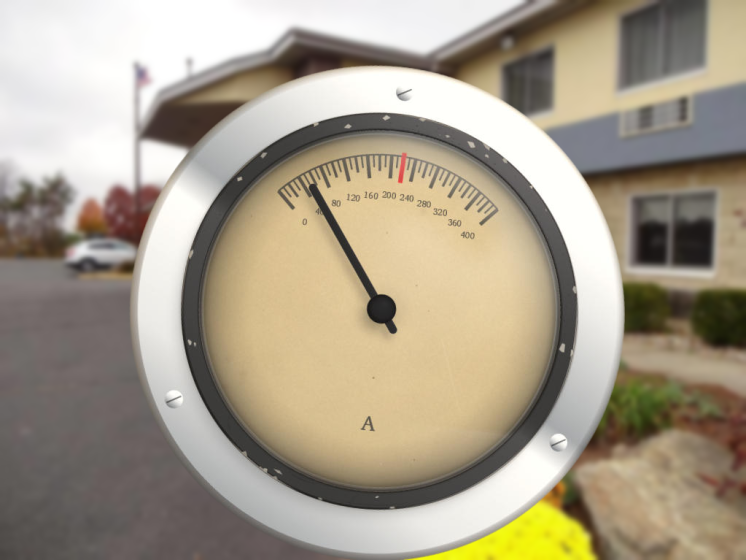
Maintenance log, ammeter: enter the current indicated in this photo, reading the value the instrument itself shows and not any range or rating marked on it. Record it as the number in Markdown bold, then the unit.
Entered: **50** A
